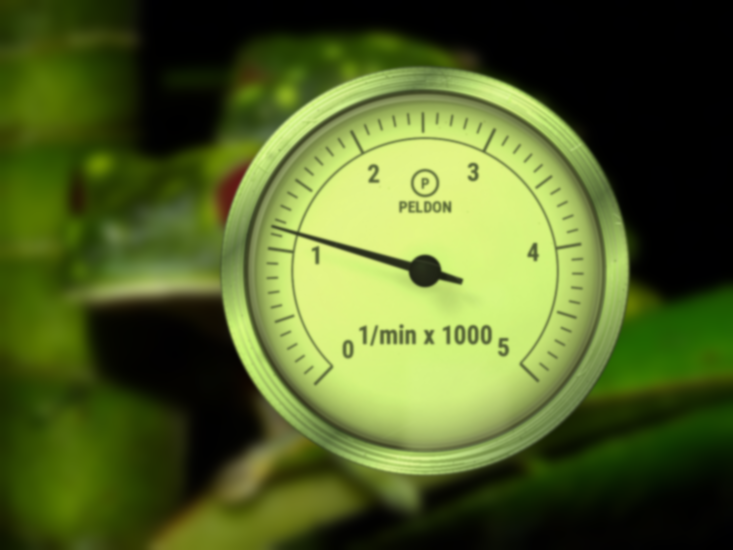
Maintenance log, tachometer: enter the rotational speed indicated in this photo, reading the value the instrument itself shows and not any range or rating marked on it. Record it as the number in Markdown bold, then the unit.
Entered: **1150** rpm
